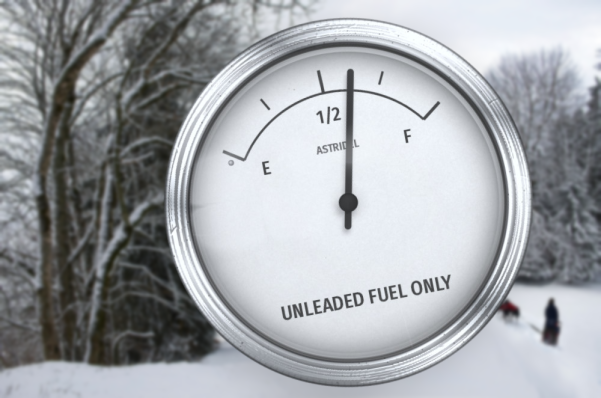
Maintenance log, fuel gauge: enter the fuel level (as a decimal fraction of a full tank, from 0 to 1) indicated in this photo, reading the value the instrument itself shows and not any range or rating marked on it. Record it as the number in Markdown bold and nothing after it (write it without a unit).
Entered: **0.625**
